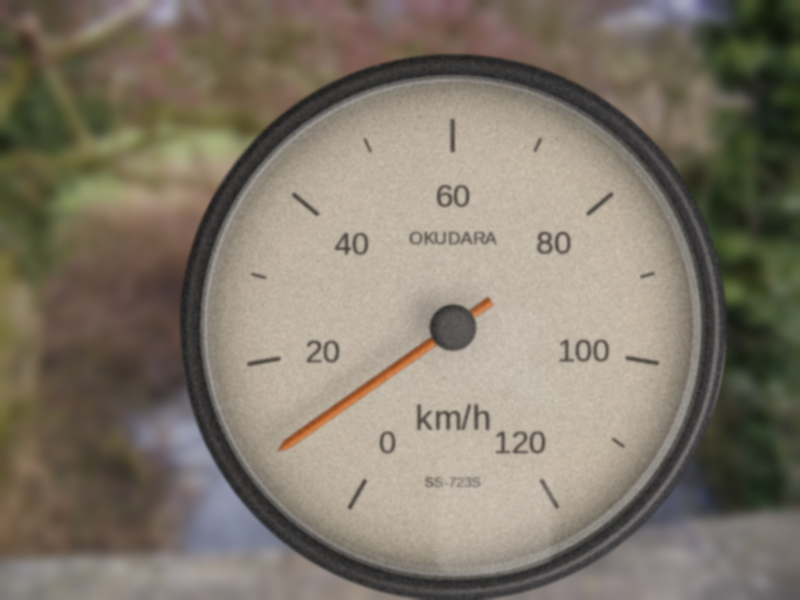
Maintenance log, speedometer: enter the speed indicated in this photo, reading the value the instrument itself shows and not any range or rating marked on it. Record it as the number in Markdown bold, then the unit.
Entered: **10** km/h
